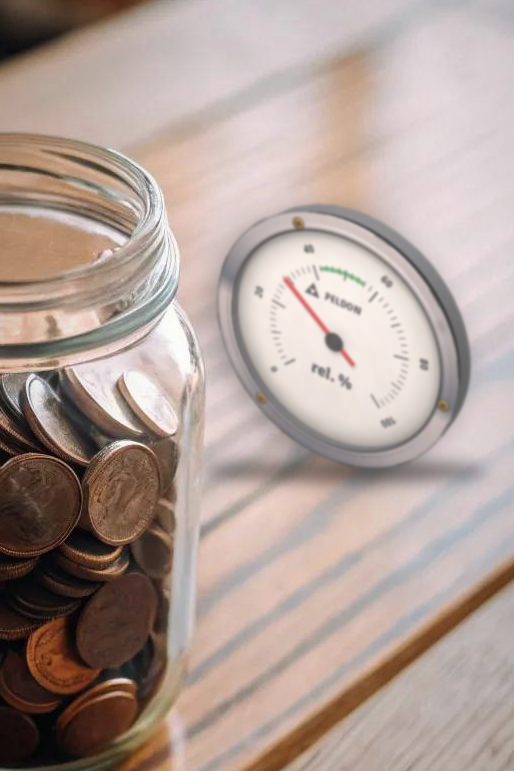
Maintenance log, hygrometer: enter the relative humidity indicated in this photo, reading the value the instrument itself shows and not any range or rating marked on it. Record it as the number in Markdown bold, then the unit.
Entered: **30** %
